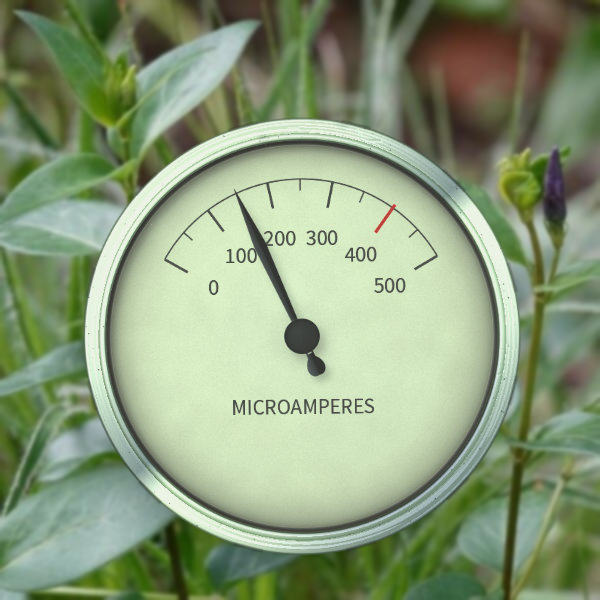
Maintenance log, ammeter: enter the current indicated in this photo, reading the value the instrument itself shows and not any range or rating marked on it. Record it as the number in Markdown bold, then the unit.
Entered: **150** µA
